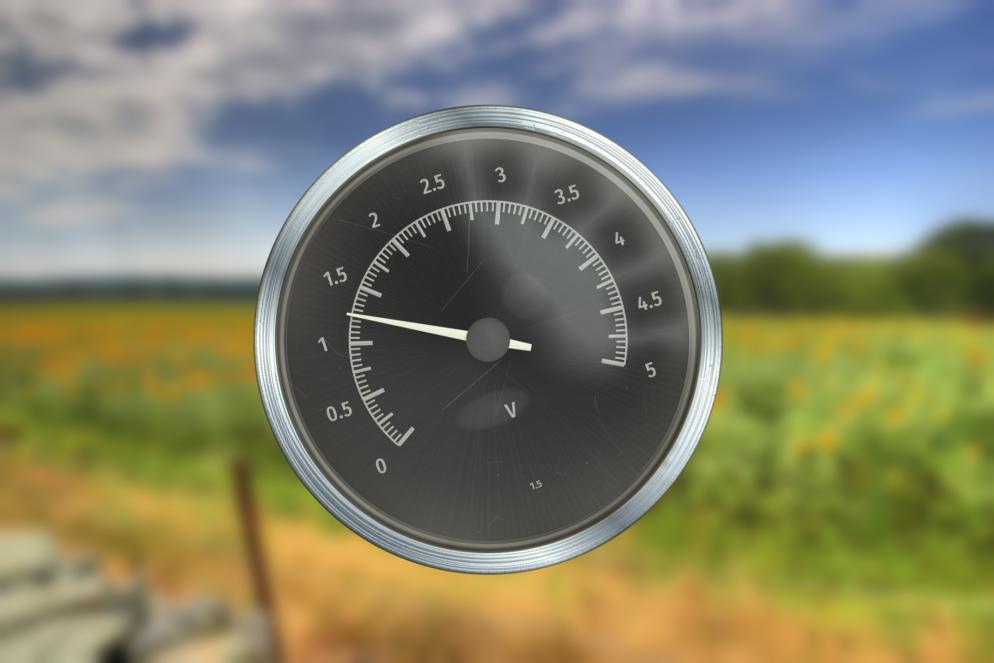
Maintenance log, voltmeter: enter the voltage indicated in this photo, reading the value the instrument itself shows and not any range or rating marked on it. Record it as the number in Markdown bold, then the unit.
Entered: **1.25** V
